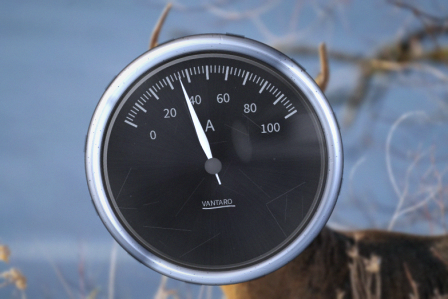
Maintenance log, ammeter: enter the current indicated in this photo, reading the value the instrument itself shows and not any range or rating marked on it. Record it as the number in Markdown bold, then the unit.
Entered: **36** A
